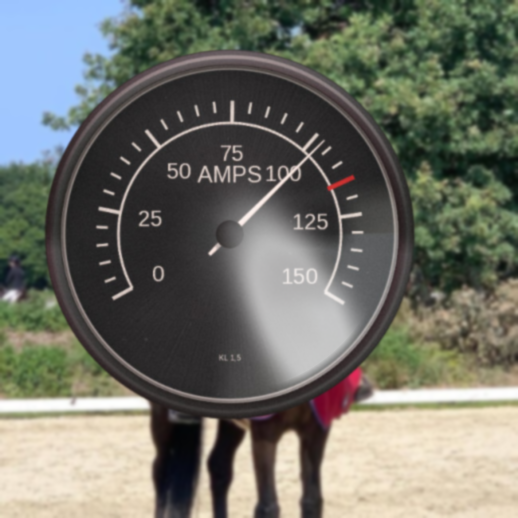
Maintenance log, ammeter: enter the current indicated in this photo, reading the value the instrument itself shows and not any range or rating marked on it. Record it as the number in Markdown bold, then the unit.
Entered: **102.5** A
